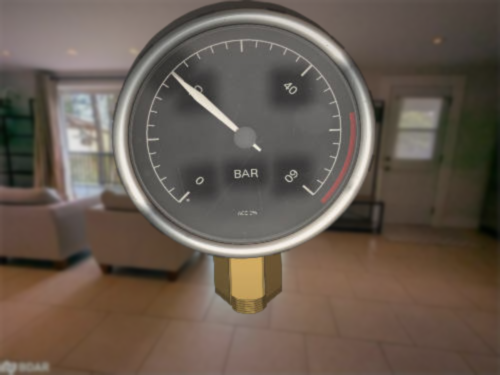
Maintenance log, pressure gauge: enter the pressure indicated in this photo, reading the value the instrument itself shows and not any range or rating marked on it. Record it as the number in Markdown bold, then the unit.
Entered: **20** bar
